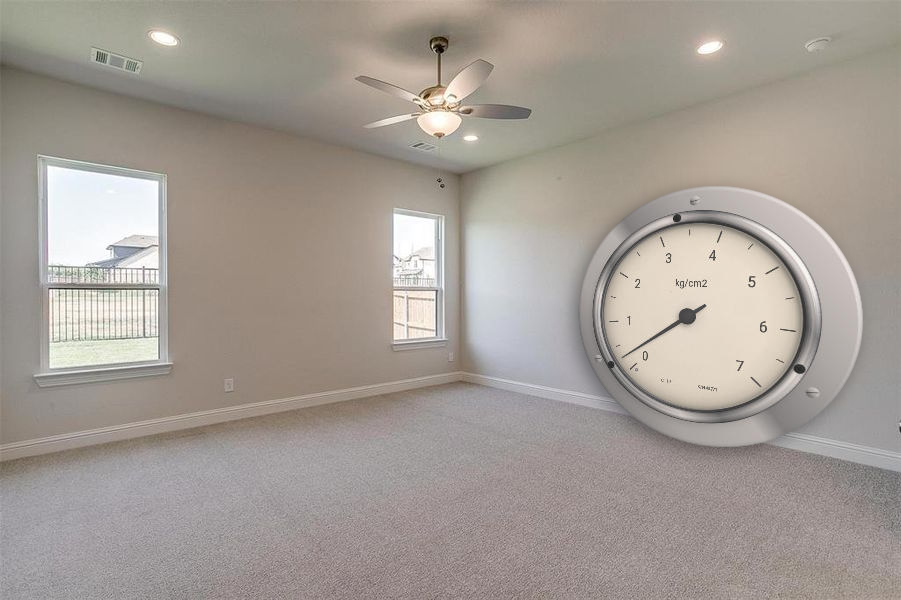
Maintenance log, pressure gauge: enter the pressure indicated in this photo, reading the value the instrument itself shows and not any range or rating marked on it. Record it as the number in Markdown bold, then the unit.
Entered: **0.25** kg/cm²
